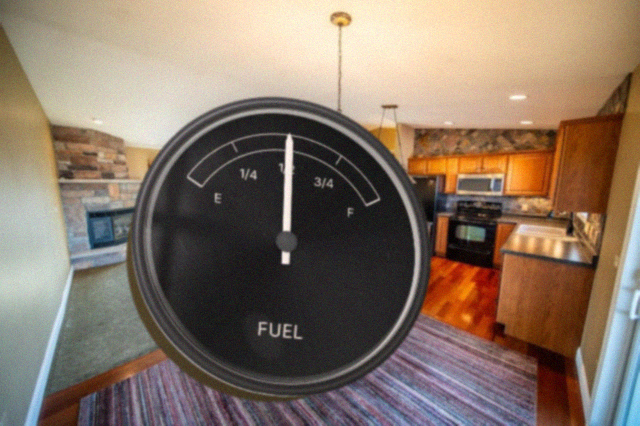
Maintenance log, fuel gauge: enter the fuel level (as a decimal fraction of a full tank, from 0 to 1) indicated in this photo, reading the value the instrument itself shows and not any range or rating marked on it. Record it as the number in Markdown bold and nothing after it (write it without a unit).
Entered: **0.5**
